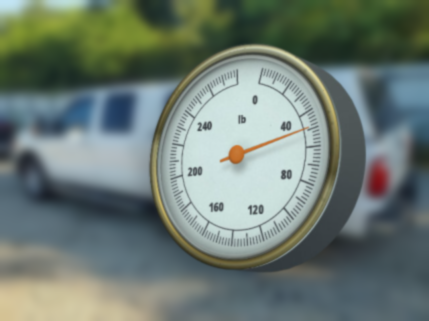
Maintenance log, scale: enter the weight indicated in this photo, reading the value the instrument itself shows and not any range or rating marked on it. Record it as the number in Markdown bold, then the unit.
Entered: **50** lb
